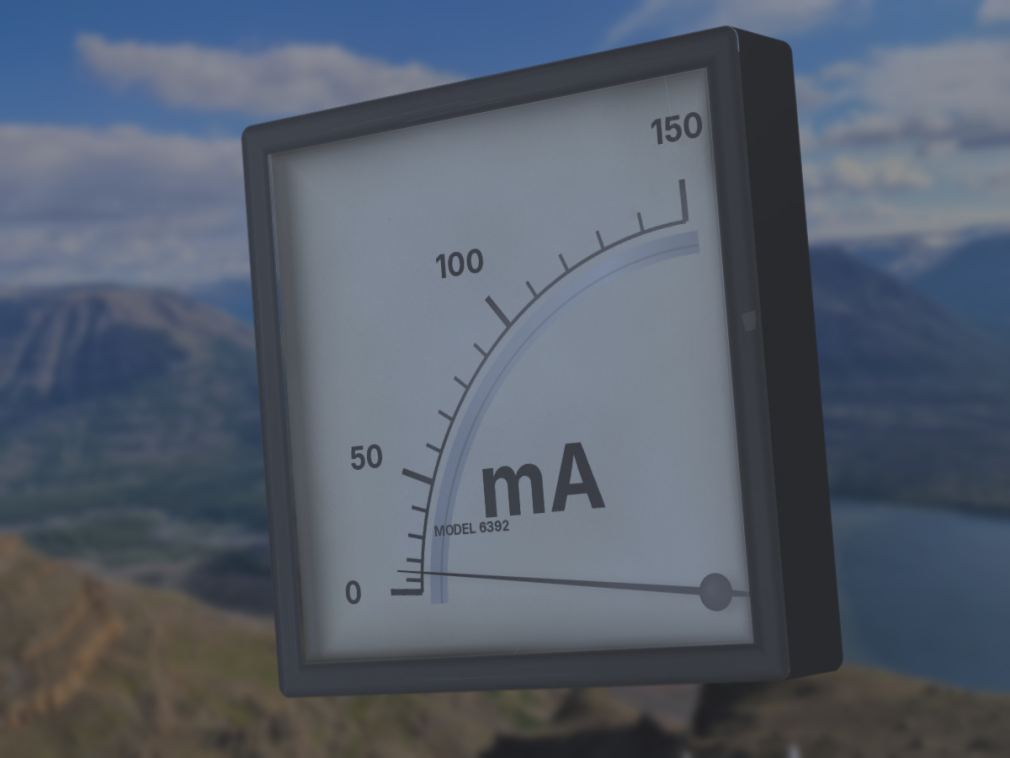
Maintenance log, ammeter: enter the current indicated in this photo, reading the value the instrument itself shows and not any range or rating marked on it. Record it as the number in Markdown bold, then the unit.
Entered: **15** mA
